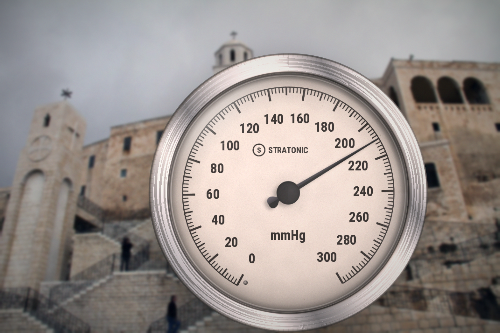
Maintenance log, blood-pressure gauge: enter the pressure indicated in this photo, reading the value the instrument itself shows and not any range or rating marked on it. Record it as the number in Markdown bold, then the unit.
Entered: **210** mmHg
